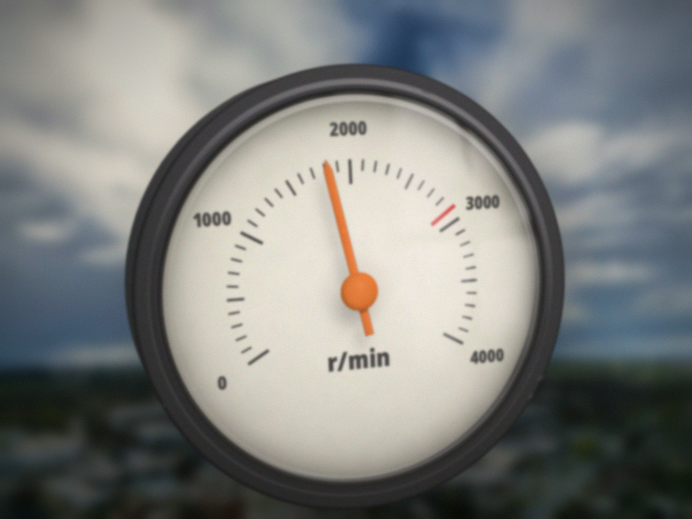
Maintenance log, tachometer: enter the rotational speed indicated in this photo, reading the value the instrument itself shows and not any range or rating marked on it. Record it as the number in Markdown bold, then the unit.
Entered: **1800** rpm
